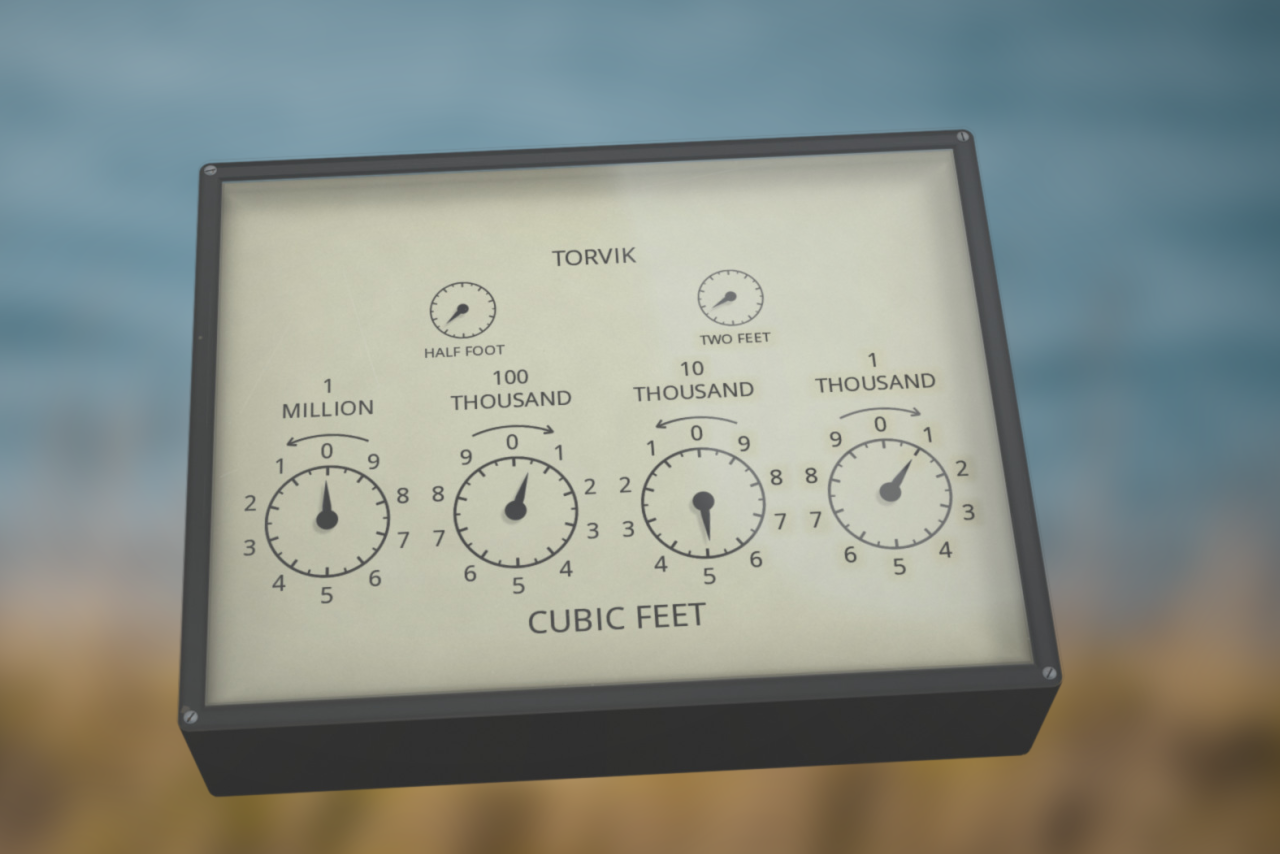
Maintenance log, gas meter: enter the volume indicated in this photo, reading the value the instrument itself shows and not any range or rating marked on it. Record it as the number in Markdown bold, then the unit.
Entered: **5100** ft³
